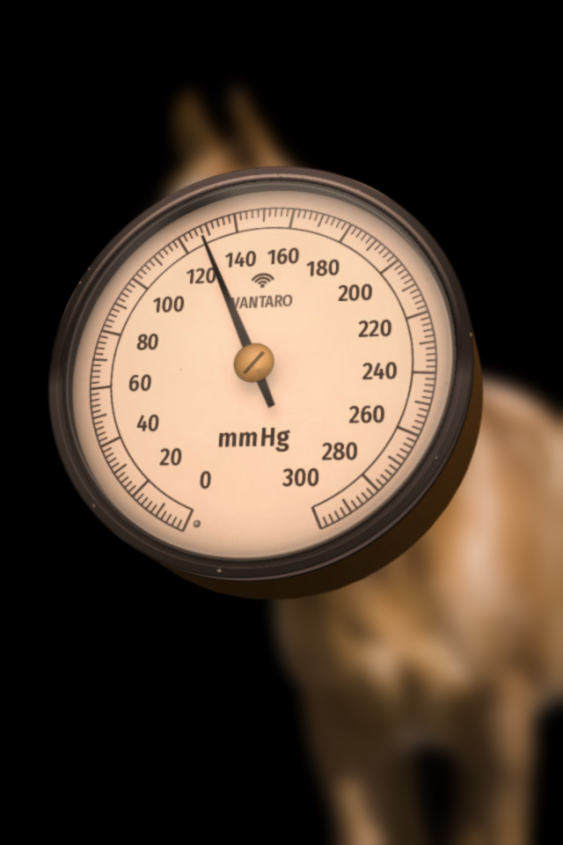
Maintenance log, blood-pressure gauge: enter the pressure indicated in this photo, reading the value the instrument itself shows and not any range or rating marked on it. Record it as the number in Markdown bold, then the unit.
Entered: **128** mmHg
